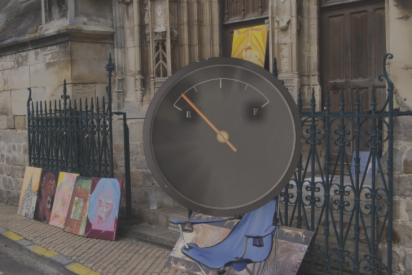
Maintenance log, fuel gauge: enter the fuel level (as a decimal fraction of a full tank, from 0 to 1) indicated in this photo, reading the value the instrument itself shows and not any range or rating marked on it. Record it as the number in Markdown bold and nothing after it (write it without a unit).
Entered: **0.125**
